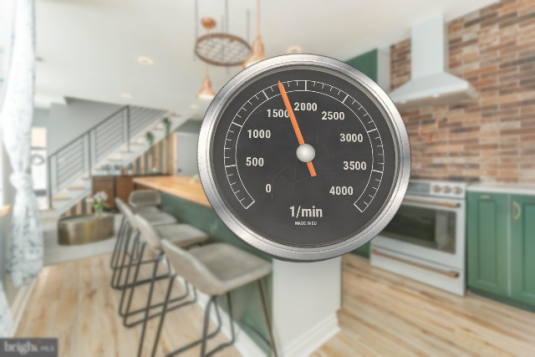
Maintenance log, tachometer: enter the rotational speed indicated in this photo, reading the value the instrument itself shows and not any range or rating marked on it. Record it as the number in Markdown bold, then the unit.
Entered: **1700** rpm
